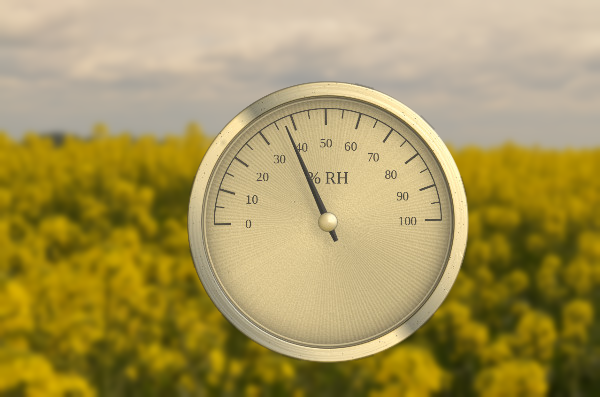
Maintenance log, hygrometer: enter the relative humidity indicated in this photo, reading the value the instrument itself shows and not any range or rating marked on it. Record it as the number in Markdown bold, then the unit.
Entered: **37.5** %
